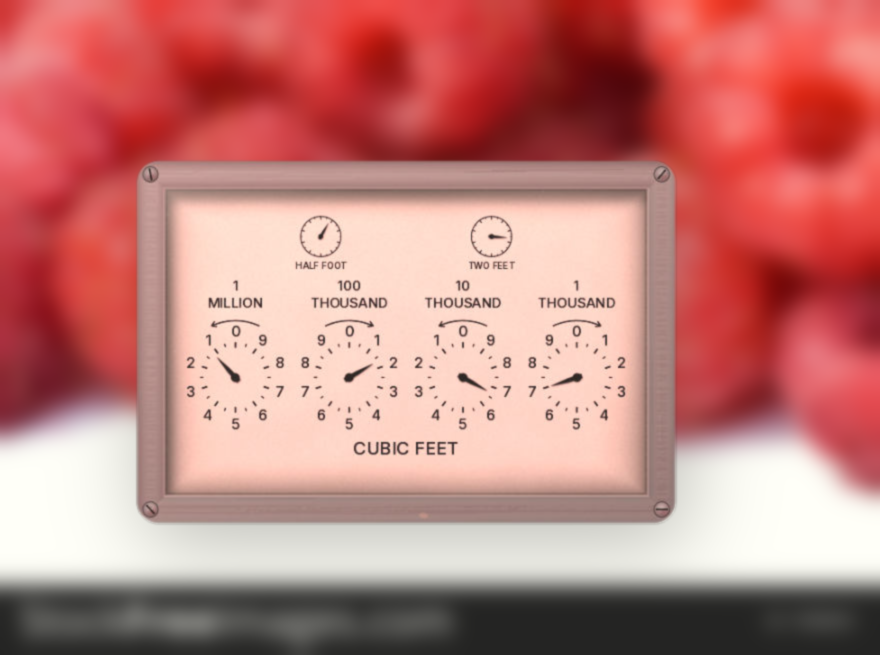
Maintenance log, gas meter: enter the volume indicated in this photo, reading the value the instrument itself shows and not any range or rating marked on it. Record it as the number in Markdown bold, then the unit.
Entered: **116700** ft³
